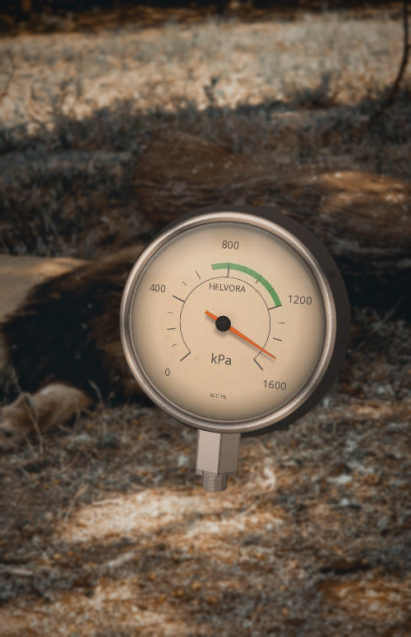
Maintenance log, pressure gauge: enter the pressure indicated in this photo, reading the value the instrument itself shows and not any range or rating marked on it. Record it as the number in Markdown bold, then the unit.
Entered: **1500** kPa
